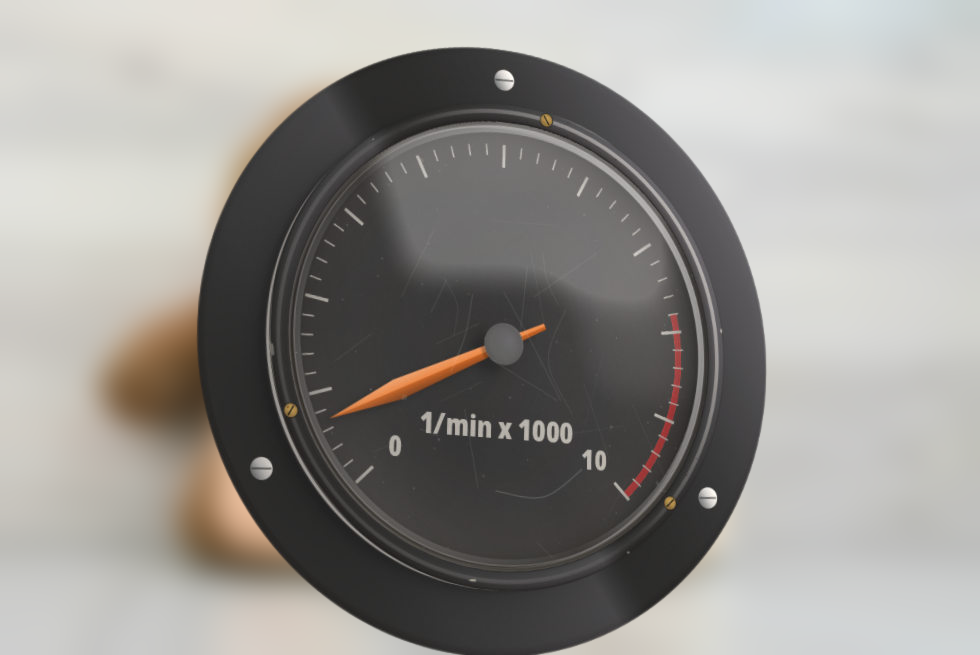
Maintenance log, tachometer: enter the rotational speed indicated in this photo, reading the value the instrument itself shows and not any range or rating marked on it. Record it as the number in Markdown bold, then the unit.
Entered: **700** rpm
